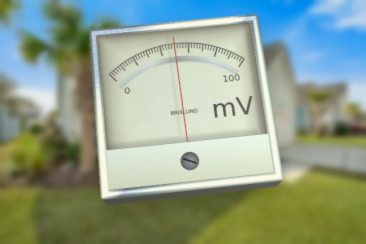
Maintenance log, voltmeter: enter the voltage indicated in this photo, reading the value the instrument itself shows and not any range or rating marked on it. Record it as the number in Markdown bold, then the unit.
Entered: **50** mV
